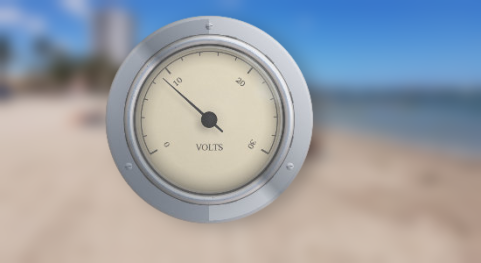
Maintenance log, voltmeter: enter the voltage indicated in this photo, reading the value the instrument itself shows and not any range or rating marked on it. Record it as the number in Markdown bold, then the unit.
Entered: **9** V
